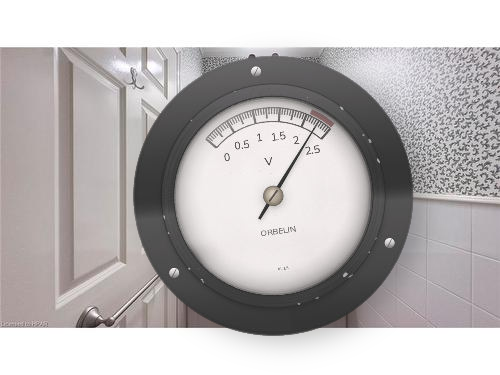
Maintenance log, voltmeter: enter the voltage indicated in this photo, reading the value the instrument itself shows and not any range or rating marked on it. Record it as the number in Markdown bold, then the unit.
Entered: **2.25** V
